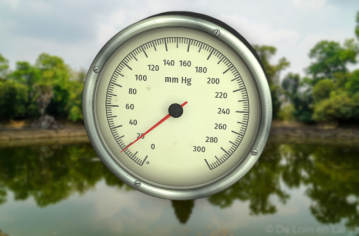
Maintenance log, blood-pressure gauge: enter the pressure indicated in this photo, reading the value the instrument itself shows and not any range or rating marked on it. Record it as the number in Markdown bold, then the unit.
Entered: **20** mmHg
